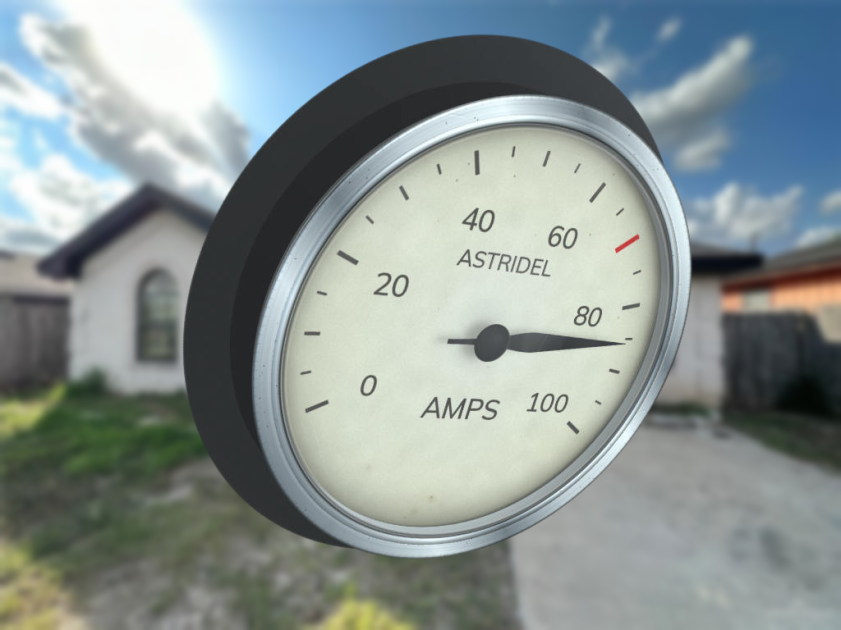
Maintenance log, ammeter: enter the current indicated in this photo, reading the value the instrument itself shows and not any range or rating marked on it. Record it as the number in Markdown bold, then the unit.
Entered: **85** A
